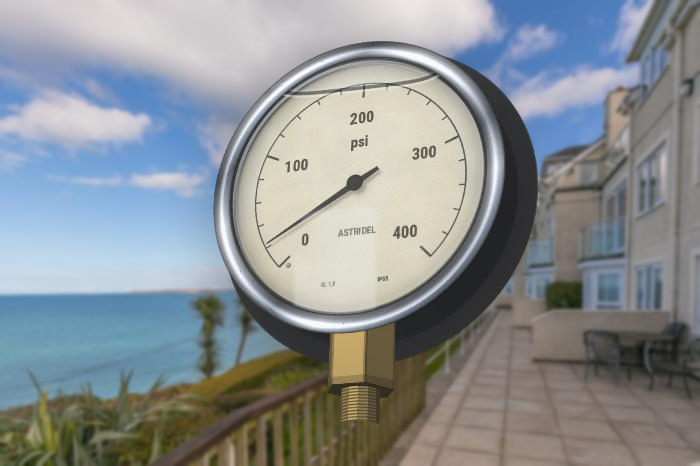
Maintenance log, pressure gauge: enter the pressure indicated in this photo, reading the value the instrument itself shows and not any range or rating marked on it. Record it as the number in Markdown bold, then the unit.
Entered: **20** psi
